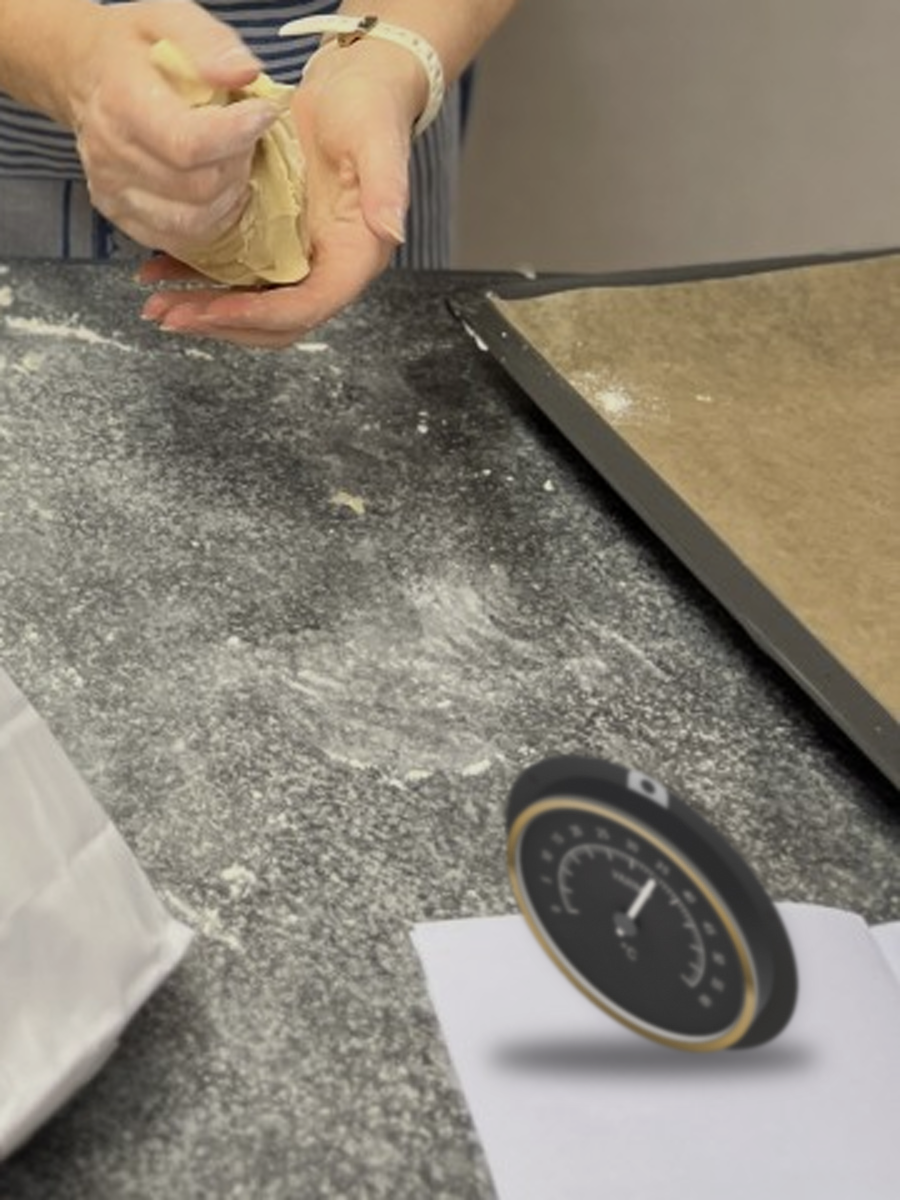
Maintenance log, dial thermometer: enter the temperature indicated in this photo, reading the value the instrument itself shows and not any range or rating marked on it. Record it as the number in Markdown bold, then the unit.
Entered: **35** °C
